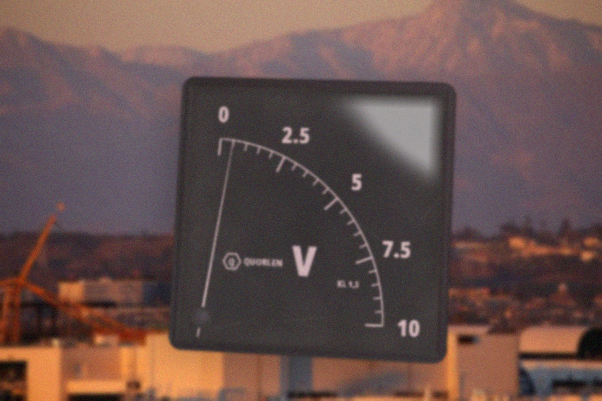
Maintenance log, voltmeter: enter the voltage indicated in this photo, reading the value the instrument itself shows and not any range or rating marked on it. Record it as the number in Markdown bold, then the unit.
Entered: **0.5** V
